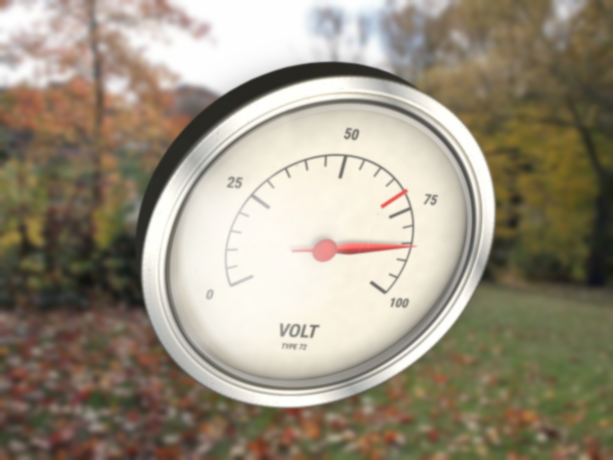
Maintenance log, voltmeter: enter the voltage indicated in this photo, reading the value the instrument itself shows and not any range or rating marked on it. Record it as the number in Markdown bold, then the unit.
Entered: **85** V
